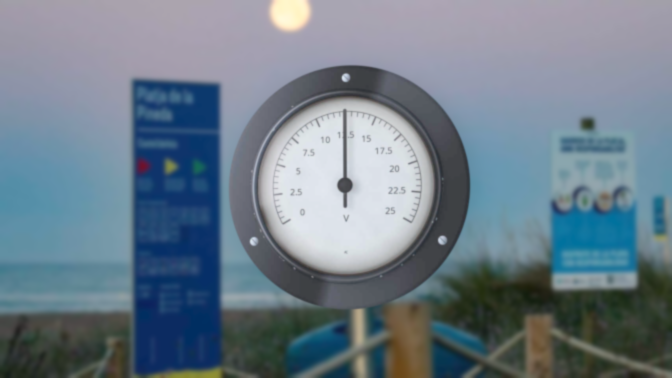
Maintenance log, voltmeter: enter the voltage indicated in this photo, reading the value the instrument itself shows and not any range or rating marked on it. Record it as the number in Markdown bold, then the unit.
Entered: **12.5** V
